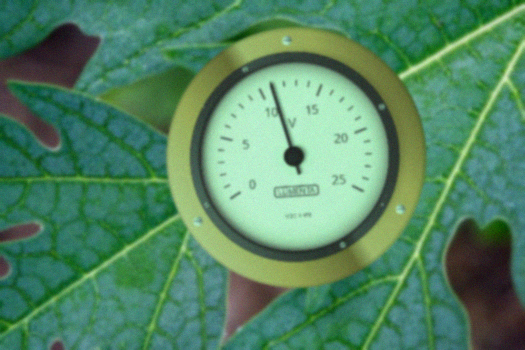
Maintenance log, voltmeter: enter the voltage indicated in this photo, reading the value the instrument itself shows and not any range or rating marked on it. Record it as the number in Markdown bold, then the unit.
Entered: **11** V
